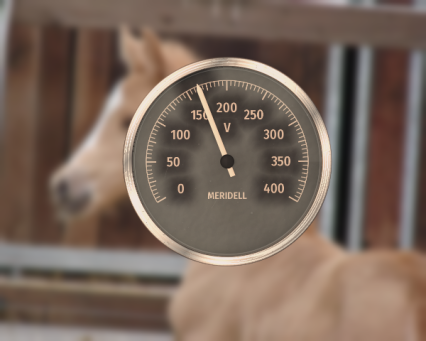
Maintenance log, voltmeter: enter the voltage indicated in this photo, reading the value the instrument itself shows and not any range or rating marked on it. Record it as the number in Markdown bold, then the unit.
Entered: **165** V
